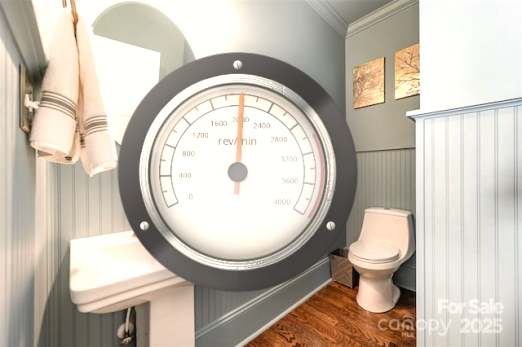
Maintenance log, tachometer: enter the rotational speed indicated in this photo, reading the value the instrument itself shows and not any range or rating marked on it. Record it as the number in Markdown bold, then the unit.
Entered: **2000** rpm
